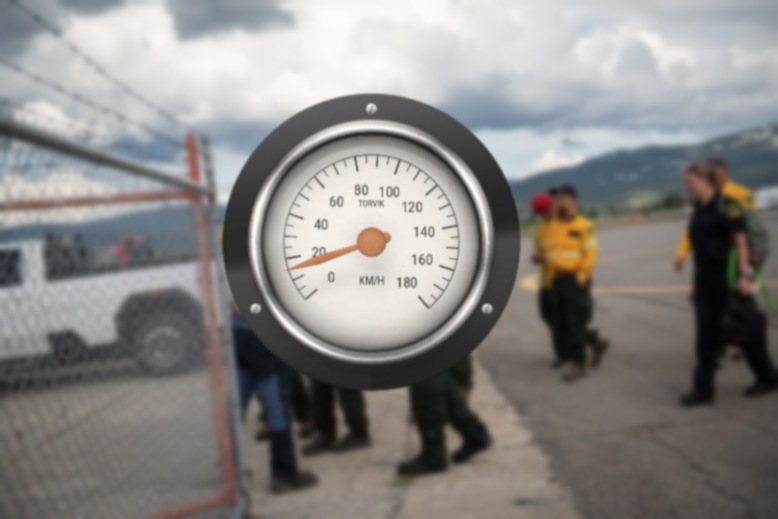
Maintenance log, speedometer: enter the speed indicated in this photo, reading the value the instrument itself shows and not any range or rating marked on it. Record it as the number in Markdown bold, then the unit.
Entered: **15** km/h
